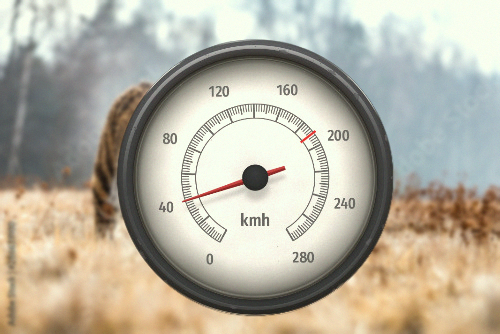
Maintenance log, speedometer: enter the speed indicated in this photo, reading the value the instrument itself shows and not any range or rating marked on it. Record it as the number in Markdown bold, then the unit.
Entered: **40** km/h
